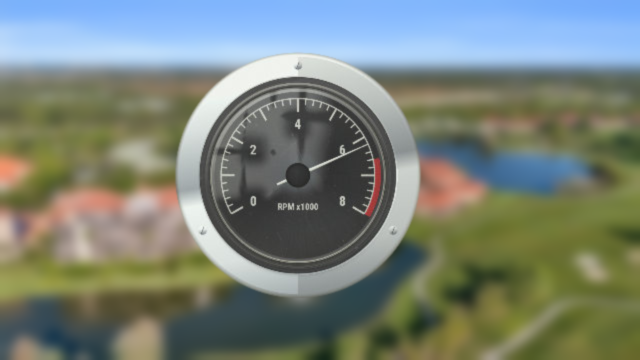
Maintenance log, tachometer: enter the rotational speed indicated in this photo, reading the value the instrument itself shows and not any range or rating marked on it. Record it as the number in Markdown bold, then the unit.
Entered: **6200** rpm
